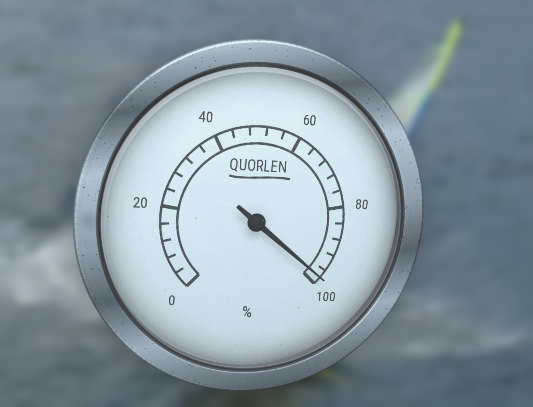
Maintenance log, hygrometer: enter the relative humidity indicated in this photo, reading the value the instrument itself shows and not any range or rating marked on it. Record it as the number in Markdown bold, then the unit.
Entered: **98** %
